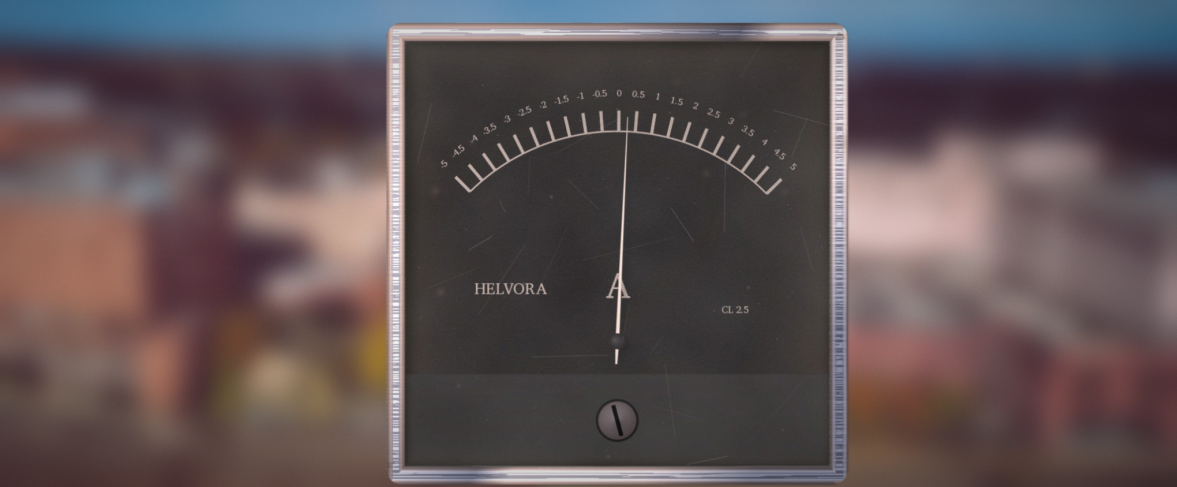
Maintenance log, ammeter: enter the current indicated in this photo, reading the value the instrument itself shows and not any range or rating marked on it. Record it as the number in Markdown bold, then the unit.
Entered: **0.25** A
